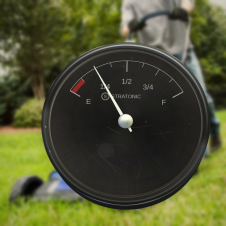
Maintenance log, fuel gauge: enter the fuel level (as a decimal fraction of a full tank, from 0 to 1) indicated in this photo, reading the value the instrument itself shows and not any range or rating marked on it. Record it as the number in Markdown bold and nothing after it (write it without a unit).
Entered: **0.25**
